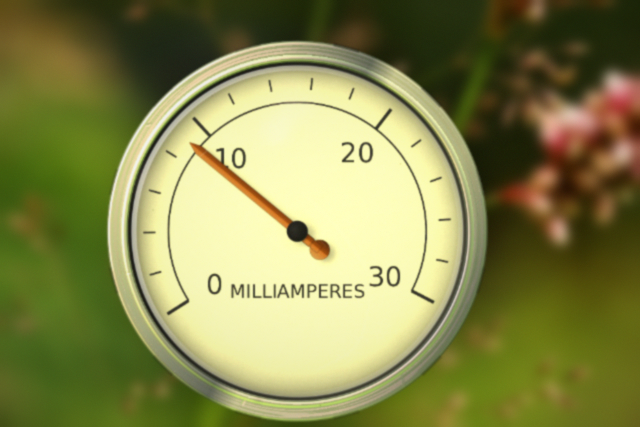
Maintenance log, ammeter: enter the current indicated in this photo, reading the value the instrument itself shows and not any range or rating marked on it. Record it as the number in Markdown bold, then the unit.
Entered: **9** mA
